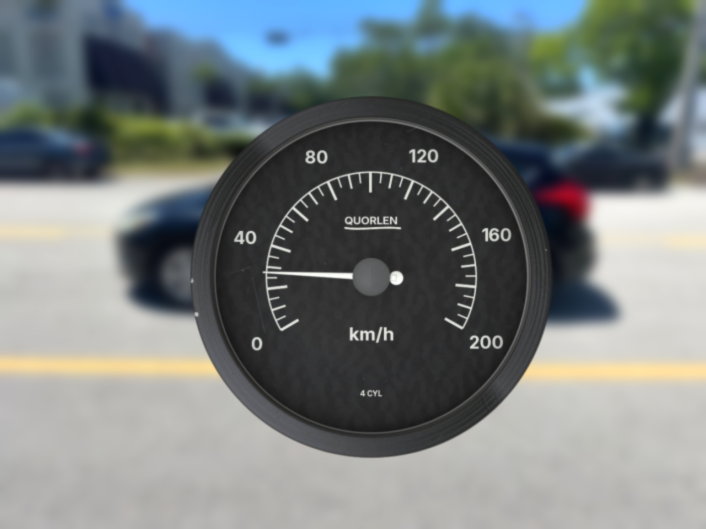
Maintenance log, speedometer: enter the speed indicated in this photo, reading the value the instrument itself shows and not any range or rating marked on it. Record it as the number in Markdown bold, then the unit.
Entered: **27.5** km/h
